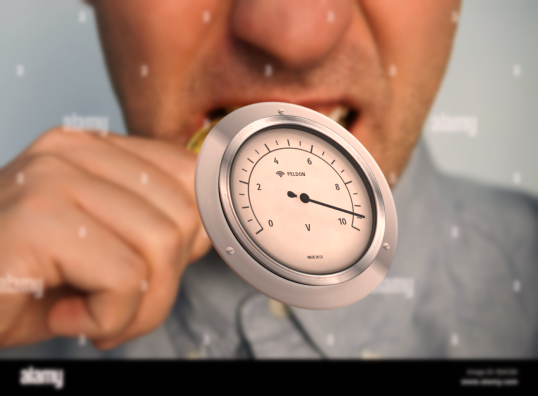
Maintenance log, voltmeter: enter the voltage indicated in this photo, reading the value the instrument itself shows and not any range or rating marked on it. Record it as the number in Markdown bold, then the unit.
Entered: **9.5** V
